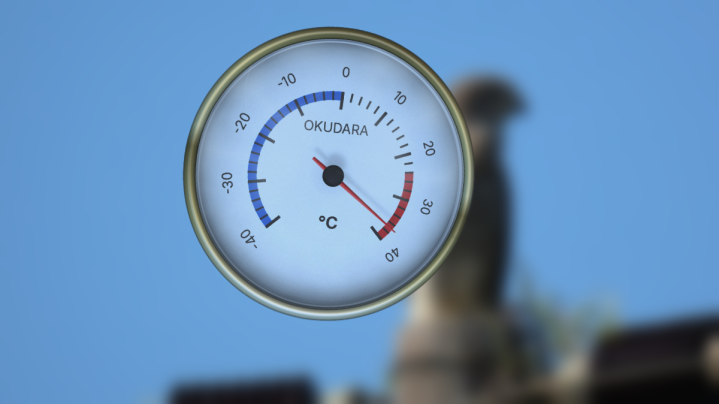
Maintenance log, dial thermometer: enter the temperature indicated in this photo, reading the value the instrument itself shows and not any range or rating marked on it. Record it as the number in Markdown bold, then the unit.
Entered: **37** °C
